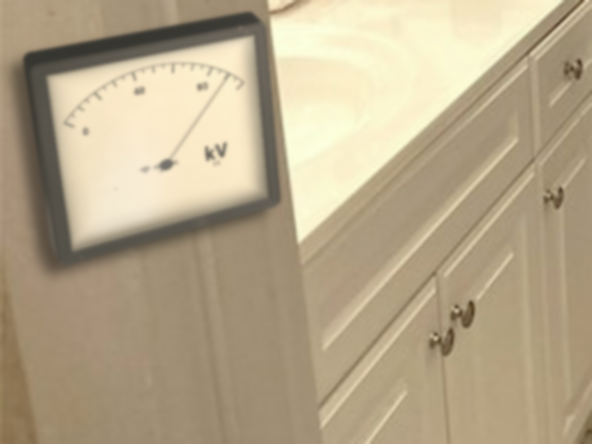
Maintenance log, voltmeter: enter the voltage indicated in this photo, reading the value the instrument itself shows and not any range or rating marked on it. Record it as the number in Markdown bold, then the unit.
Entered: **90** kV
